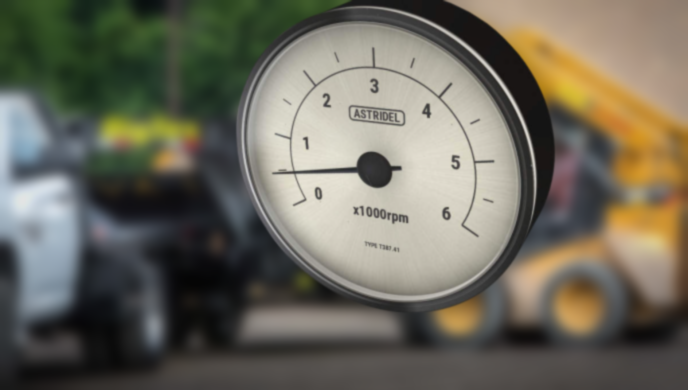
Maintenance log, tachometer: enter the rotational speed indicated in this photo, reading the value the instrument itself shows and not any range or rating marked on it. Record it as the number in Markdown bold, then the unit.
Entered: **500** rpm
